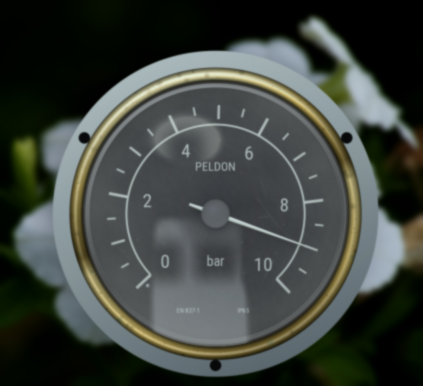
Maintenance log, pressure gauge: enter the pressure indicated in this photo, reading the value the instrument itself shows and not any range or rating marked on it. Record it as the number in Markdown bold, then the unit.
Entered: **9** bar
